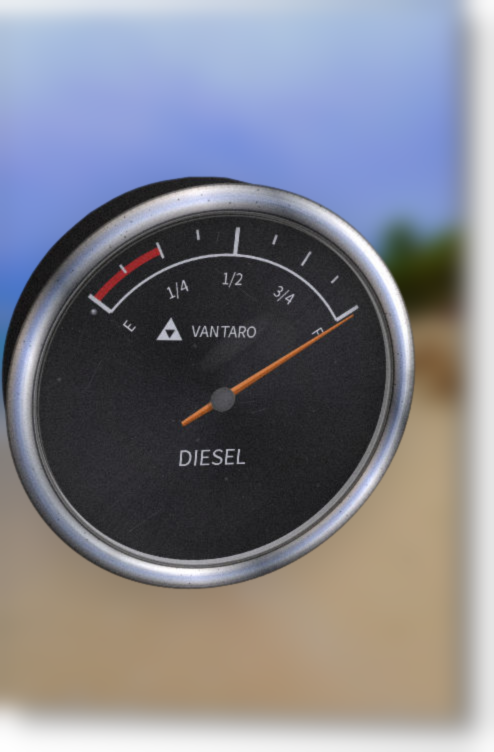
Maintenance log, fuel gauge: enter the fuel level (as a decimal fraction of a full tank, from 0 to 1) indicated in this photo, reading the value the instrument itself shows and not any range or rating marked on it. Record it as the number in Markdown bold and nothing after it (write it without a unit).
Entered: **1**
